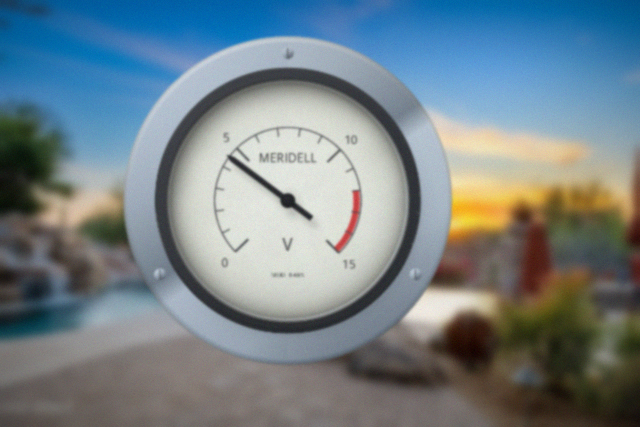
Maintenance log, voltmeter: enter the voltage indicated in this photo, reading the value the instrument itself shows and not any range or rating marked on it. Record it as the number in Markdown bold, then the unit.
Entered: **4.5** V
